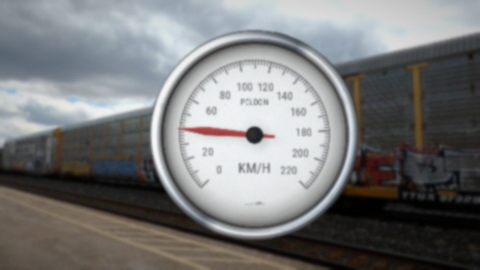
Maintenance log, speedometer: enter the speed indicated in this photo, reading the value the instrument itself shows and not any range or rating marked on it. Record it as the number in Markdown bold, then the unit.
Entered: **40** km/h
